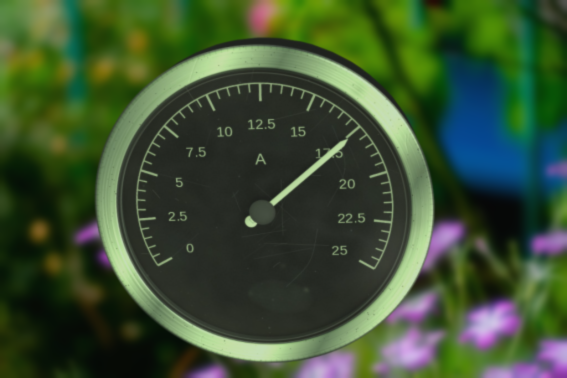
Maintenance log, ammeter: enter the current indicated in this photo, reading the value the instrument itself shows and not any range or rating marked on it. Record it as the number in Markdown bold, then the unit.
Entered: **17.5** A
